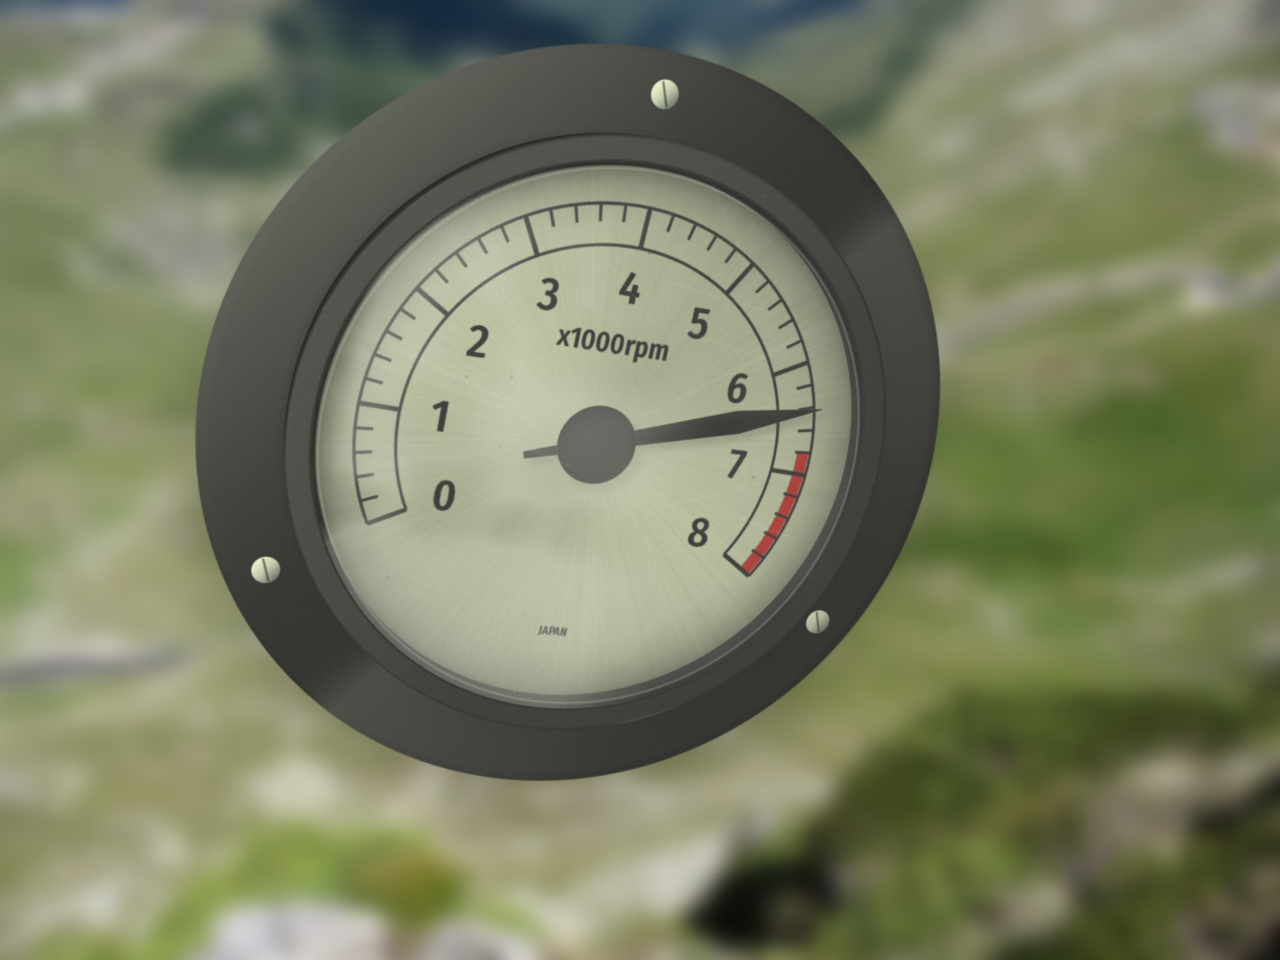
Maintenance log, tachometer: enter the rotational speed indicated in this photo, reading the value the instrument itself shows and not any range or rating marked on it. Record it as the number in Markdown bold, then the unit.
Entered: **6400** rpm
